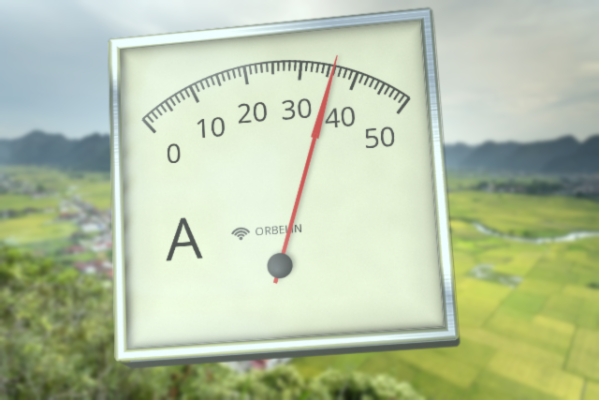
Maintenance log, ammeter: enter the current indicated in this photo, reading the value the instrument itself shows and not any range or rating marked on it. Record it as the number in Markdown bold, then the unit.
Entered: **36** A
